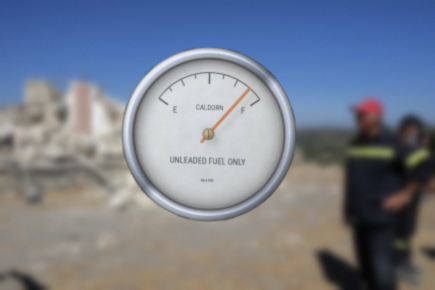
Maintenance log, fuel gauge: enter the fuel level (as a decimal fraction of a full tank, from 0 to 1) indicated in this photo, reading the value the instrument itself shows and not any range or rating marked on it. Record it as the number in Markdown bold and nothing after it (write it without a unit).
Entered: **0.875**
